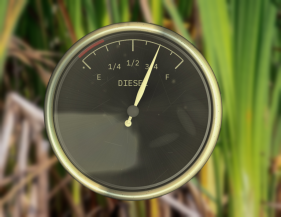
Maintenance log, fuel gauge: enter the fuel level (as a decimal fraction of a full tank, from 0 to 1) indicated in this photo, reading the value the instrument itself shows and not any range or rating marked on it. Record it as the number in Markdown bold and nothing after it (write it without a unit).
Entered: **0.75**
